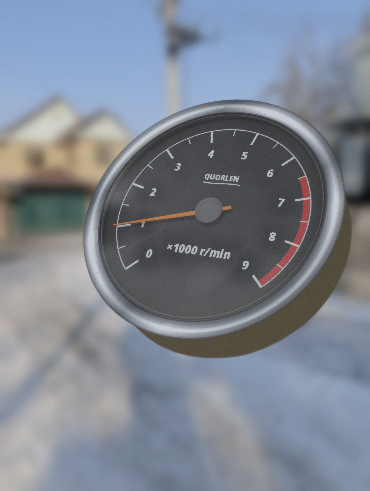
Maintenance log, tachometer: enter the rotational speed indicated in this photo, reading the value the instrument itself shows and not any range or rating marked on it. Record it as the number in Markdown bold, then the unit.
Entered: **1000** rpm
